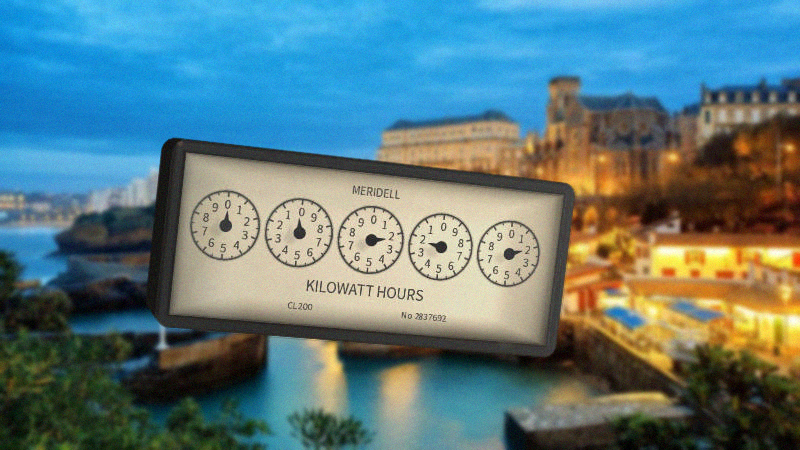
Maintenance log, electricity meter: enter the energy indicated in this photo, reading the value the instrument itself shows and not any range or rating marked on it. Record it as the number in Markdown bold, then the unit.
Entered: **222** kWh
